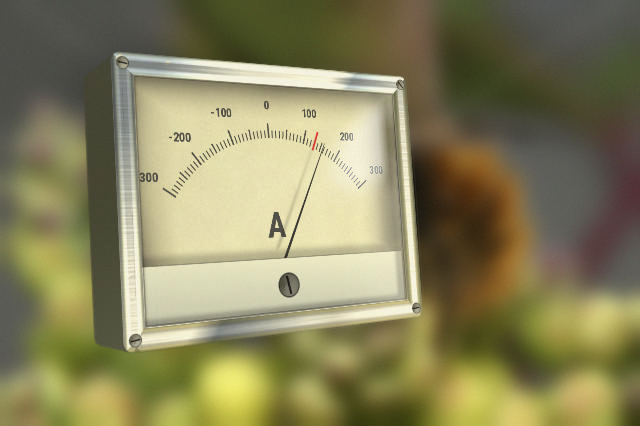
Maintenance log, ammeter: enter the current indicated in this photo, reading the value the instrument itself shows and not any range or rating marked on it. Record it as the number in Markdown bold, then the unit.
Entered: **150** A
